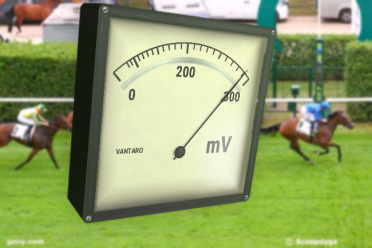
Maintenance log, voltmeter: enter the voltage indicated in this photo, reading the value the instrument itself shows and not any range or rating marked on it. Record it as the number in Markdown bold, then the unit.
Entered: **290** mV
